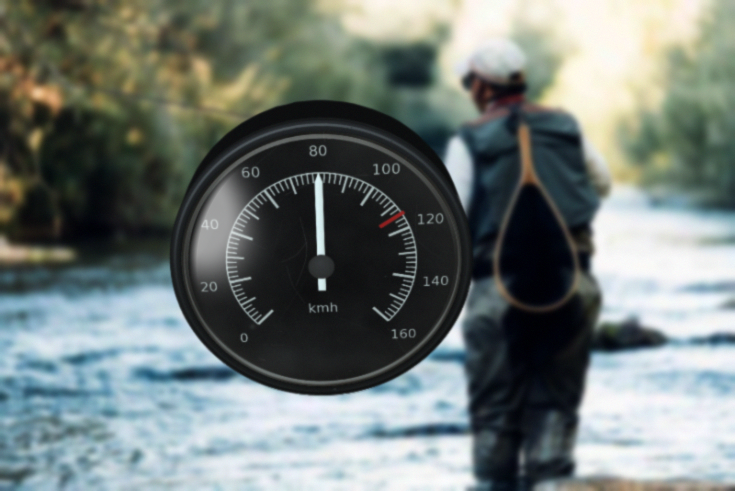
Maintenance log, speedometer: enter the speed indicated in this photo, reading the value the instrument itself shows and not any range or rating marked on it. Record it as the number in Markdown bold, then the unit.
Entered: **80** km/h
